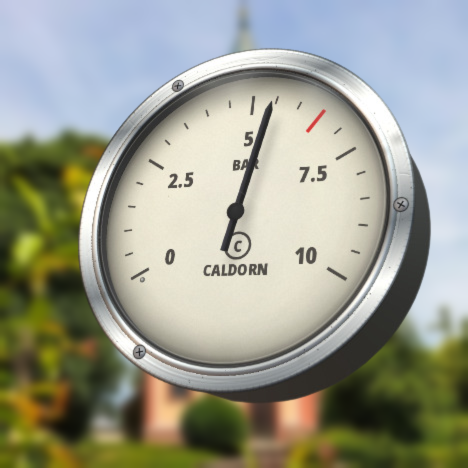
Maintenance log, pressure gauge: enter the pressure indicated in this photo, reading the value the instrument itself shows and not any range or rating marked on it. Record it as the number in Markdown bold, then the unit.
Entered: **5.5** bar
